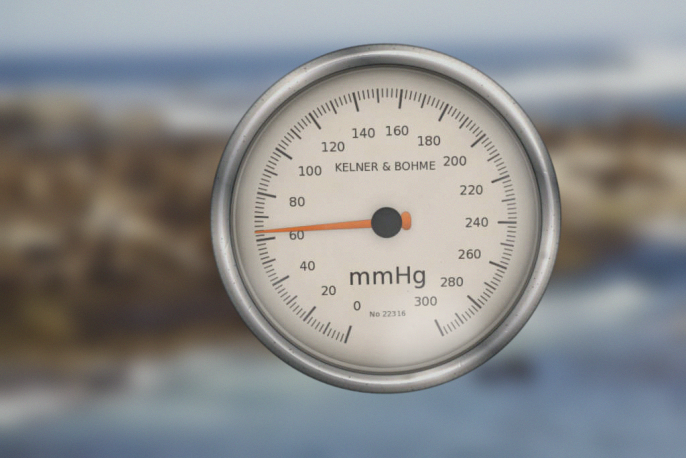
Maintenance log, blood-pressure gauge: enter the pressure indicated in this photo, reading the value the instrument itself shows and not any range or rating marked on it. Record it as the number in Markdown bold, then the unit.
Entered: **64** mmHg
